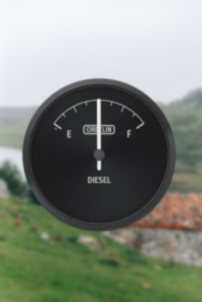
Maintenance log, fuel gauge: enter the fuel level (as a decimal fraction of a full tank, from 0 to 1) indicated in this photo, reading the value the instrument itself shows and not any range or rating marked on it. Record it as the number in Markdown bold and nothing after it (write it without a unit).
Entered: **0.5**
